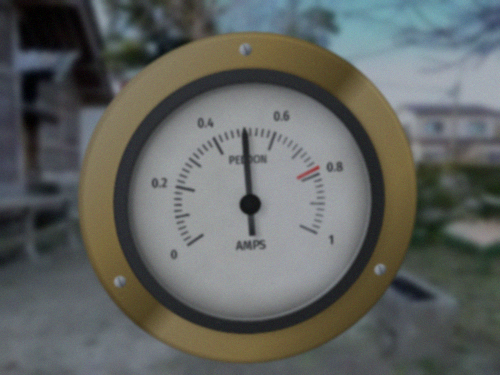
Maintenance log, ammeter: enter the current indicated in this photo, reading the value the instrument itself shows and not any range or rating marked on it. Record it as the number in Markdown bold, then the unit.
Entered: **0.5** A
